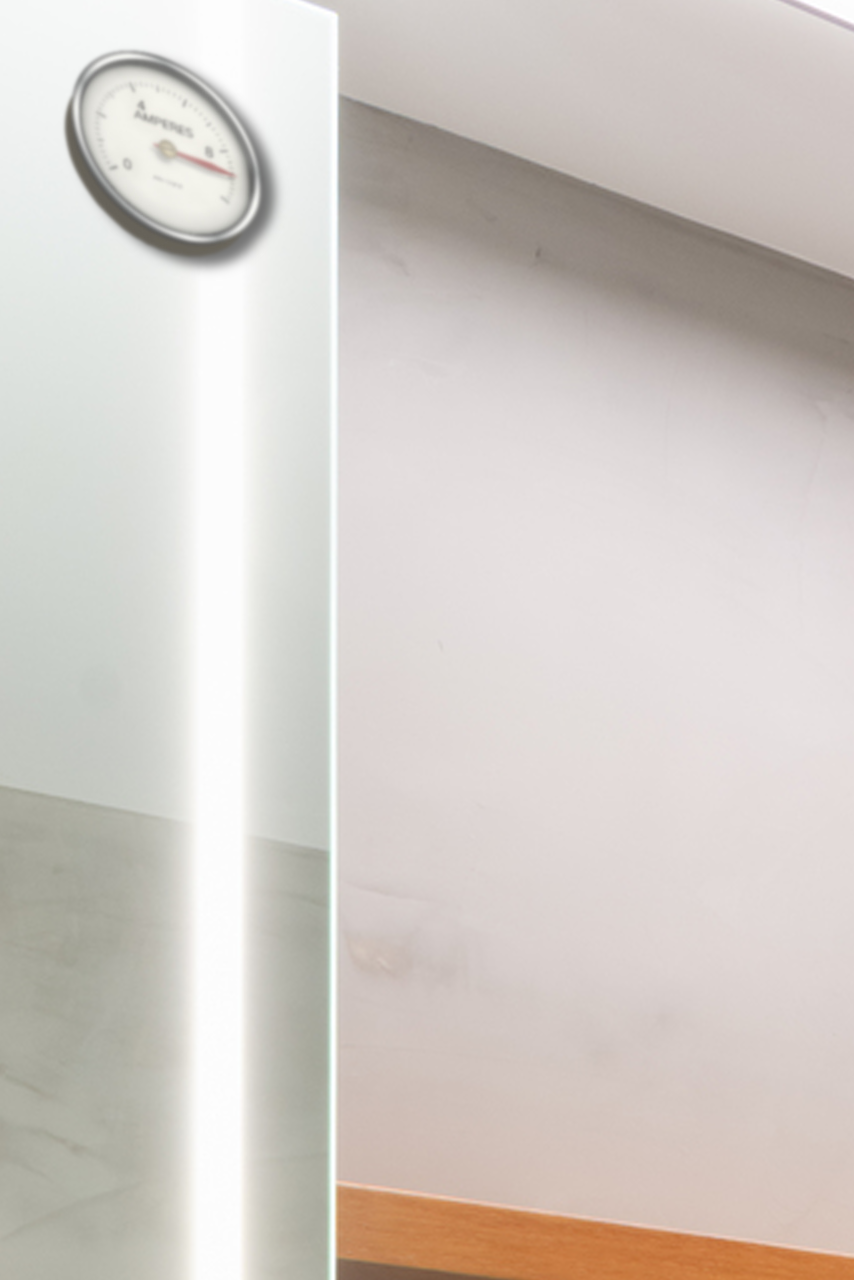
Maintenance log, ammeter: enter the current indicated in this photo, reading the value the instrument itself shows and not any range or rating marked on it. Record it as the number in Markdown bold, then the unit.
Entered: **9** A
